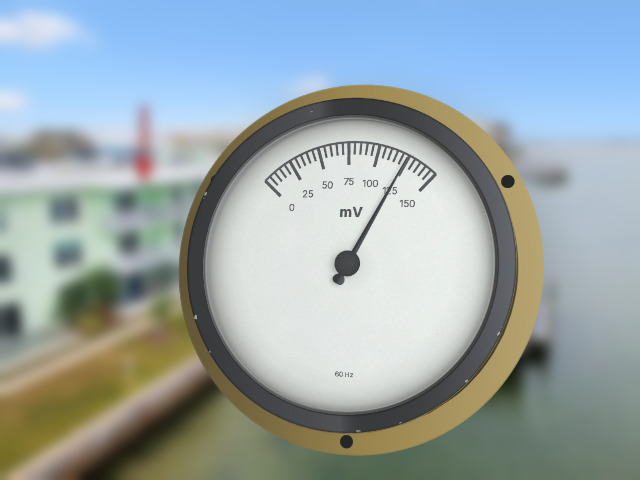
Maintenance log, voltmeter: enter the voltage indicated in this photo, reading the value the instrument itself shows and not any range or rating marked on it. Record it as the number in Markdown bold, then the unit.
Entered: **125** mV
